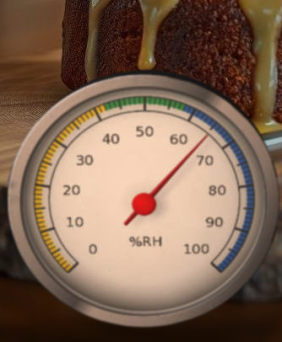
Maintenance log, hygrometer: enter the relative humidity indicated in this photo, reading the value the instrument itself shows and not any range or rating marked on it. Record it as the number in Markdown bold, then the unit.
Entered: **65** %
